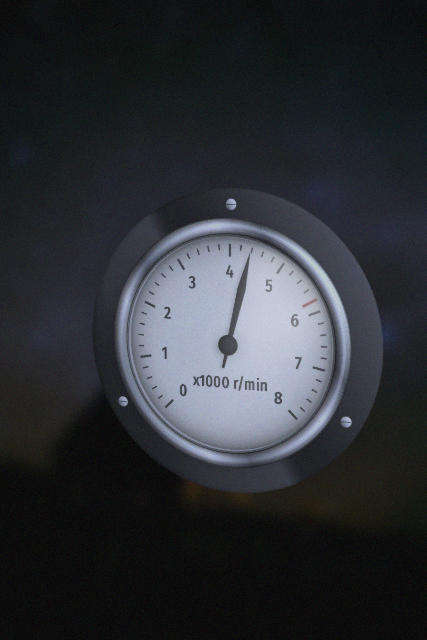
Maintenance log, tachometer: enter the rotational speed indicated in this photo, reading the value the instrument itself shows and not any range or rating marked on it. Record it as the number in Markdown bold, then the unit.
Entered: **4400** rpm
